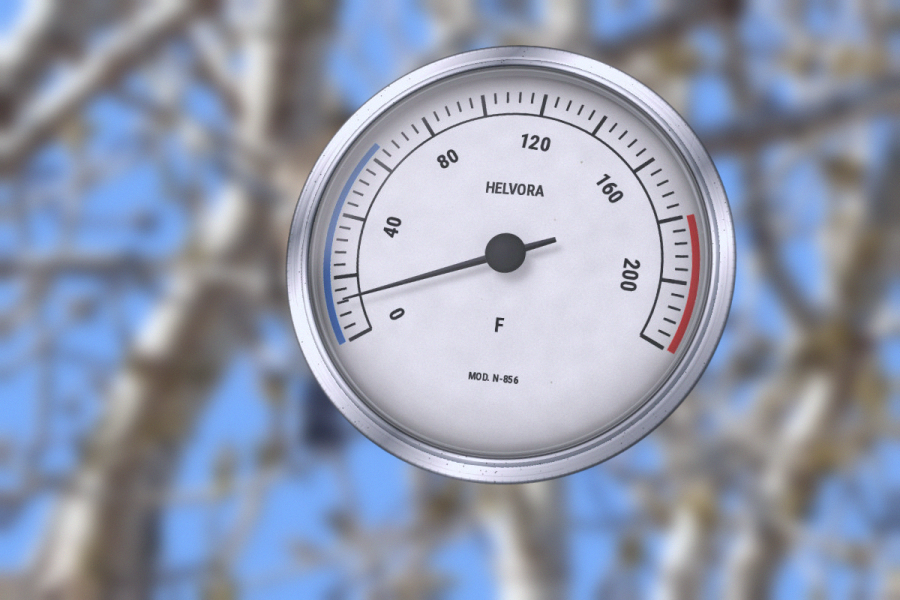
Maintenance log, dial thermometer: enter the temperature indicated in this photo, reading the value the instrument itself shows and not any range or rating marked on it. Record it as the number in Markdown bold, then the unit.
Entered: **12** °F
